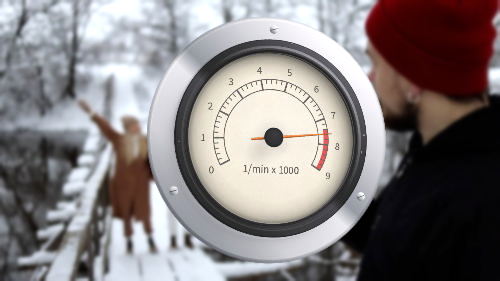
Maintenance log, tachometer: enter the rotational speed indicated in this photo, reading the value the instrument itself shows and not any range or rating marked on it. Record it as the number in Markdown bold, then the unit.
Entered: **7600** rpm
